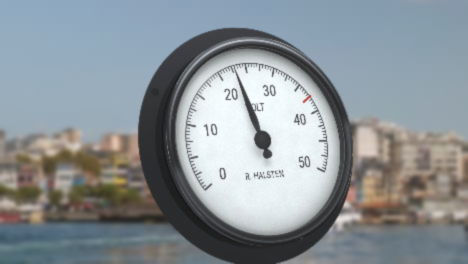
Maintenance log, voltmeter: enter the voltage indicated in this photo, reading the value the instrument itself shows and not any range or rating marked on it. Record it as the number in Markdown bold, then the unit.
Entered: **22.5** V
